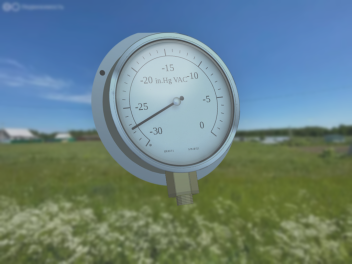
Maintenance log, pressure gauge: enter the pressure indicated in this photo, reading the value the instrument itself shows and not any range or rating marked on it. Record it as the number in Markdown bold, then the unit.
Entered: **-27.5** inHg
